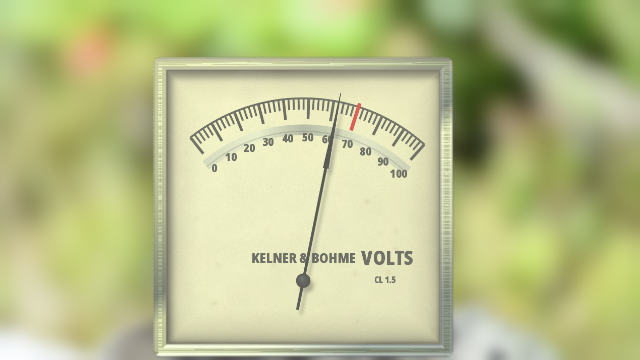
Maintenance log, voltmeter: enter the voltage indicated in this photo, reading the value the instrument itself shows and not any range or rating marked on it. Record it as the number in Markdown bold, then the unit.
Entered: **62** V
